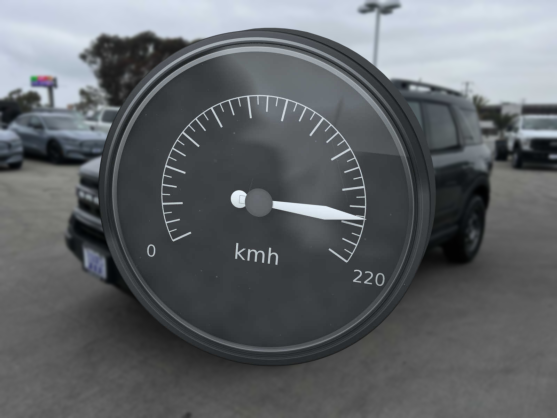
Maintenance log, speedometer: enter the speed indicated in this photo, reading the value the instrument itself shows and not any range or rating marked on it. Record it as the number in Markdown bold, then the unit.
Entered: **195** km/h
